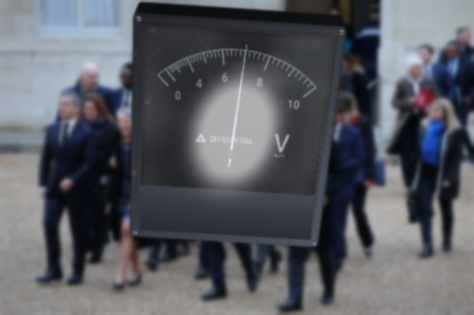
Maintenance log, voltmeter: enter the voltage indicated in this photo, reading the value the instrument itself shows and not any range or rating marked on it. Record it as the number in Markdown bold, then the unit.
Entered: **7** V
